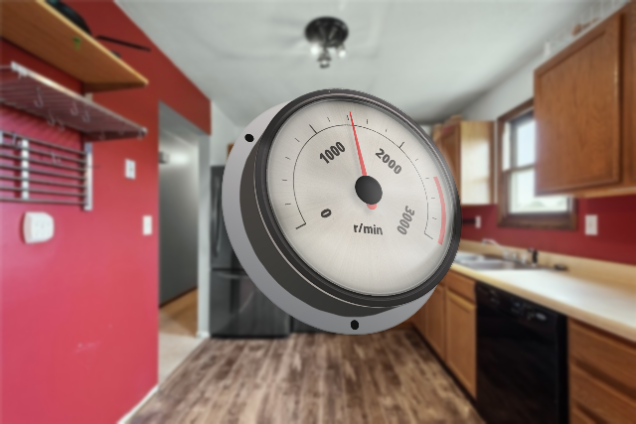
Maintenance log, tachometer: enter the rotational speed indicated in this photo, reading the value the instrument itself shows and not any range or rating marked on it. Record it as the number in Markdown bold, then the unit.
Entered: **1400** rpm
